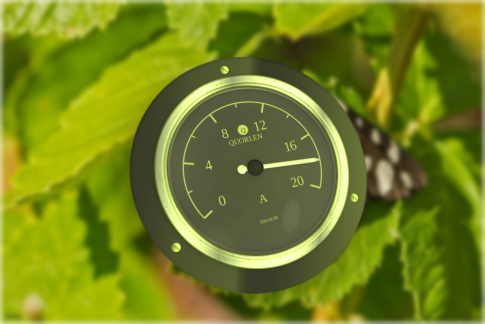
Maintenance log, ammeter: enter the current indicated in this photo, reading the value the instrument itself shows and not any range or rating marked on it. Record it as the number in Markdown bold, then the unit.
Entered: **18** A
